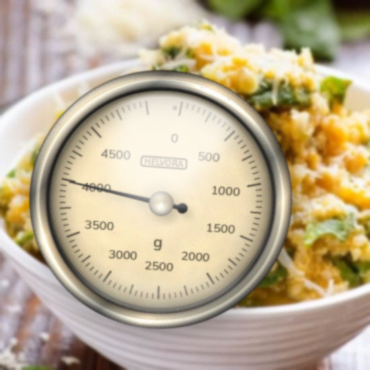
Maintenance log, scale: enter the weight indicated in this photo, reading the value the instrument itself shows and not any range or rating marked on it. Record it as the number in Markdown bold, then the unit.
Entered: **4000** g
